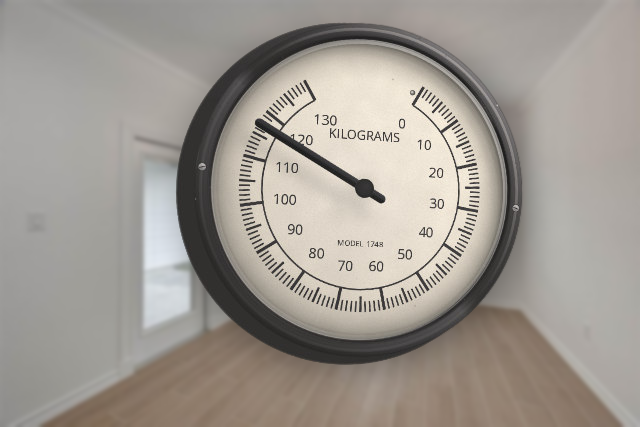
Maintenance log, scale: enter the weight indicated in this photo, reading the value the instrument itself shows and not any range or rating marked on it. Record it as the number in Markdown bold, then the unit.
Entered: **117** kg
